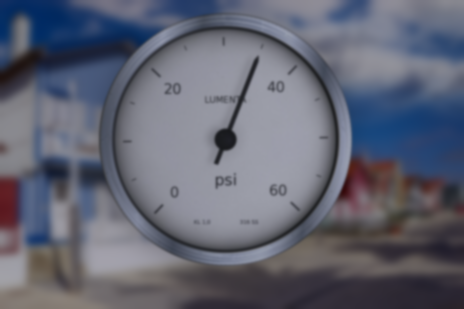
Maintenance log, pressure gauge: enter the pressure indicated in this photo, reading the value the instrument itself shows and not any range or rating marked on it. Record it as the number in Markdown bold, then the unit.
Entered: **35** psi
